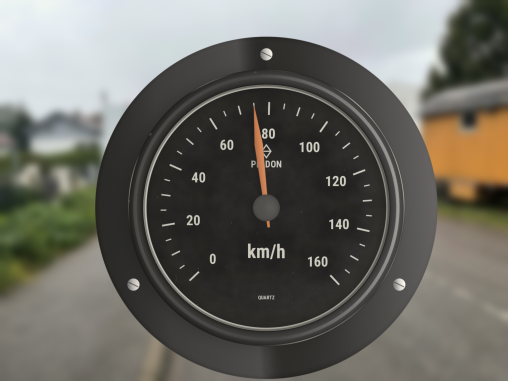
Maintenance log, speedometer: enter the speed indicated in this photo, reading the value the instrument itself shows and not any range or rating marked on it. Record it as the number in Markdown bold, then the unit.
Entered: **75** km/h
